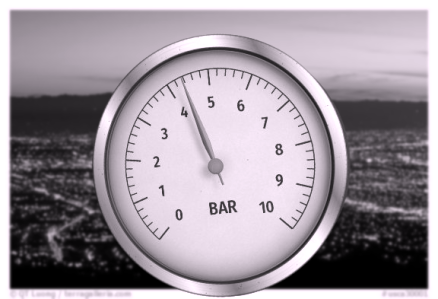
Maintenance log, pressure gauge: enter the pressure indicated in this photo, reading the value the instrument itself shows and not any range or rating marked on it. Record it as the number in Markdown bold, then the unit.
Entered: **4.4** bar
